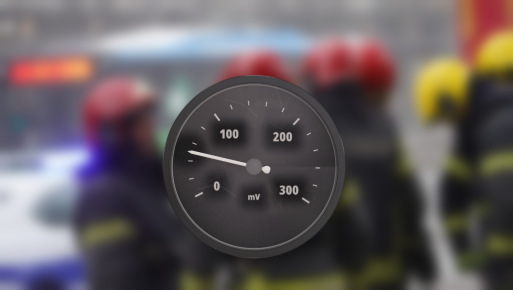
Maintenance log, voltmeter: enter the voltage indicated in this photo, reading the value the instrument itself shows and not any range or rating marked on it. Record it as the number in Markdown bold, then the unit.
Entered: **50** mV
